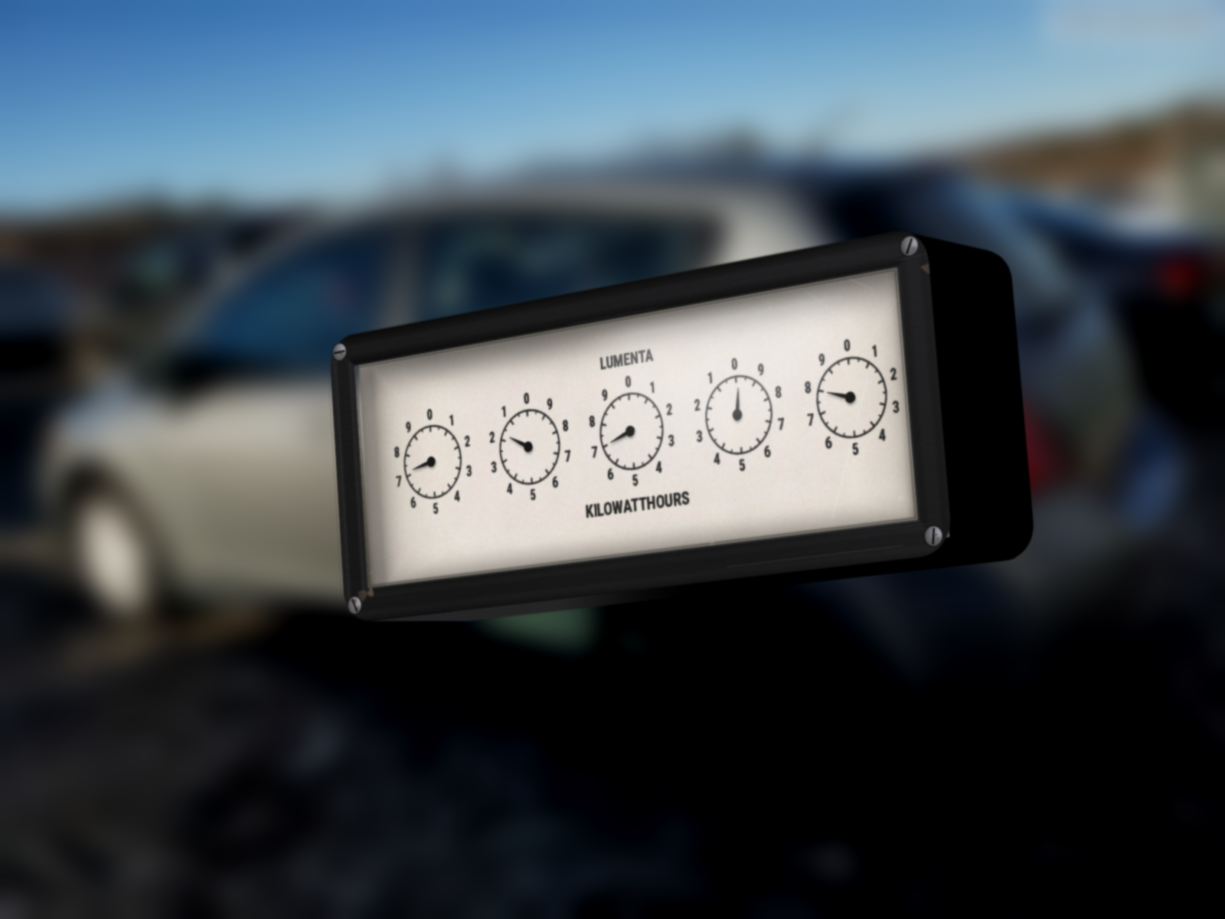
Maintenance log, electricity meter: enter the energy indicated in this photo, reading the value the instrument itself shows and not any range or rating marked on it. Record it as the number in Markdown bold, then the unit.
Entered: **71698** kWh
